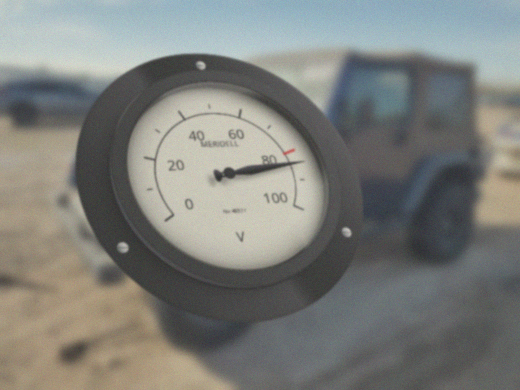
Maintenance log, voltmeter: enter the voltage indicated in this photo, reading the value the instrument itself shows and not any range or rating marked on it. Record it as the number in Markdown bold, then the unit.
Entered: **85** V
